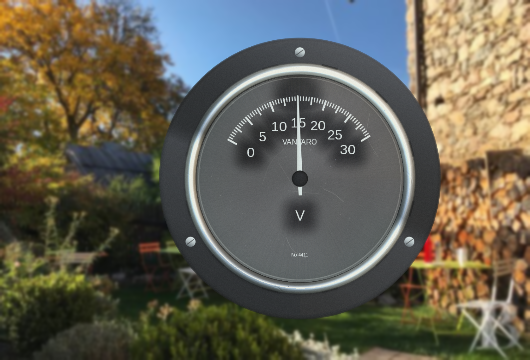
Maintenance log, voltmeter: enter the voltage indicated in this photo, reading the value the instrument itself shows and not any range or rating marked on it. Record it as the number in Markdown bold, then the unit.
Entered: **15** V
